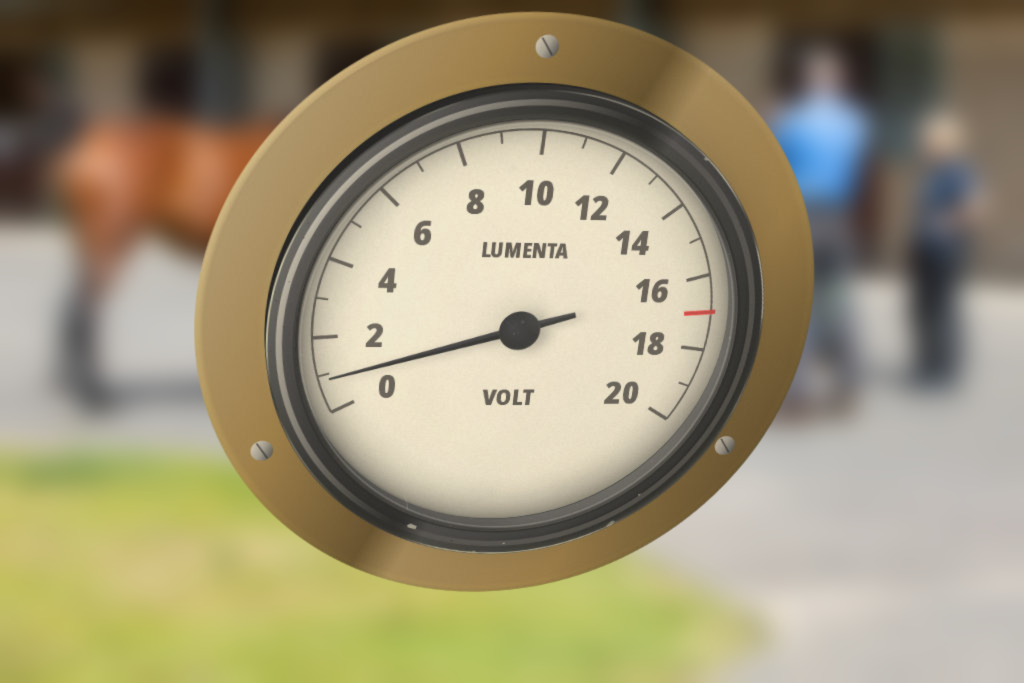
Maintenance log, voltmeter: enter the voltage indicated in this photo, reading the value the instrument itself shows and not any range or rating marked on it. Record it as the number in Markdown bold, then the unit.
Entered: **1** V
